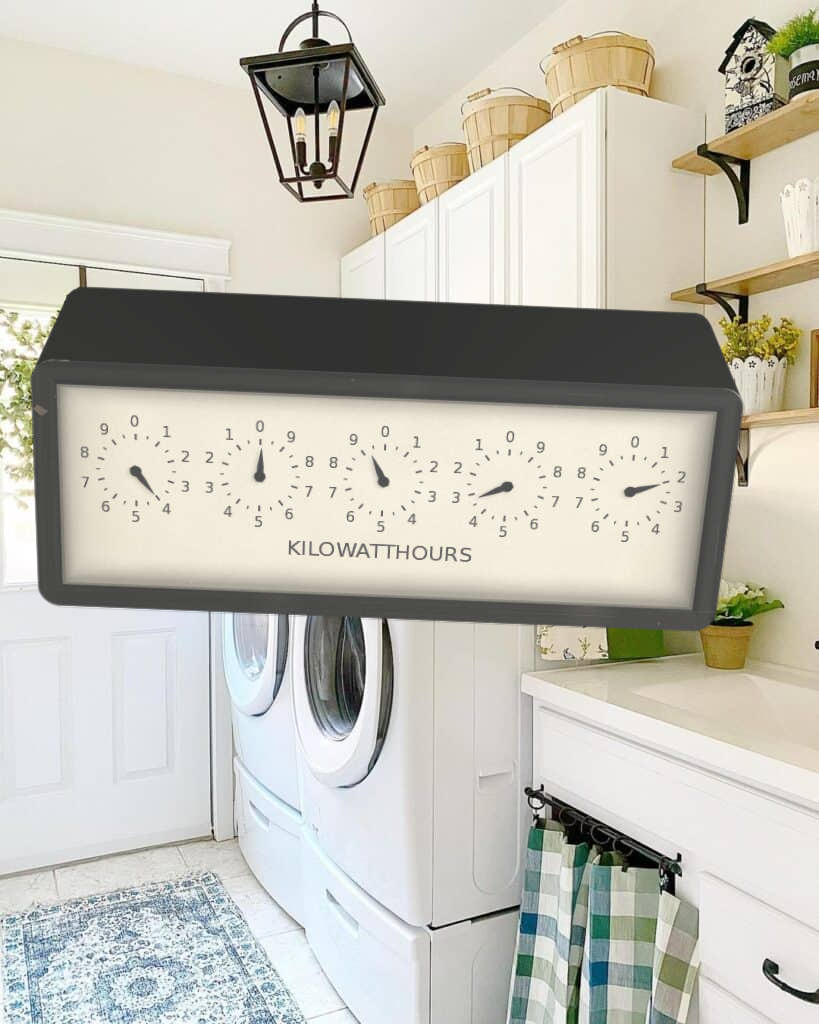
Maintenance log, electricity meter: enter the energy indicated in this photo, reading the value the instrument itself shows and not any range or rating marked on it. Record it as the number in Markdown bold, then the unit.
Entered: **39932** kWh
